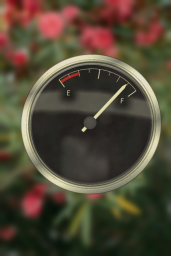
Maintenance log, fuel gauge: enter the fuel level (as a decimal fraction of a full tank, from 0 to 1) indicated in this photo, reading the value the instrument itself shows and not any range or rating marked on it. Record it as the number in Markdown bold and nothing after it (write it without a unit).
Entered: **0.875**
